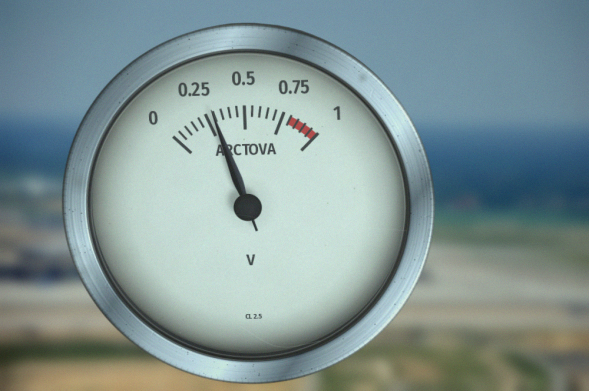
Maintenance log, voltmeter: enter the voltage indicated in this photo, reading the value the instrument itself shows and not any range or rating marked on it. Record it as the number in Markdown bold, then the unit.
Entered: **0.3** V
